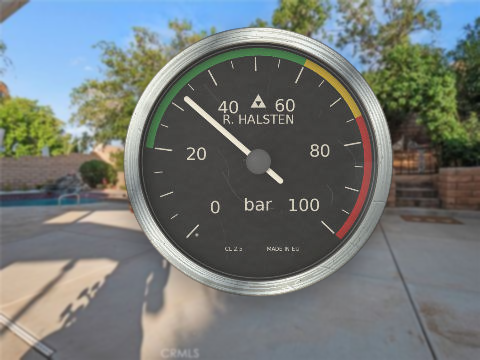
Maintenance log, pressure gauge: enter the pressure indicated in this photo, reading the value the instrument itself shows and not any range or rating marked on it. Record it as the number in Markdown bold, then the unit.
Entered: **32.5** bar
